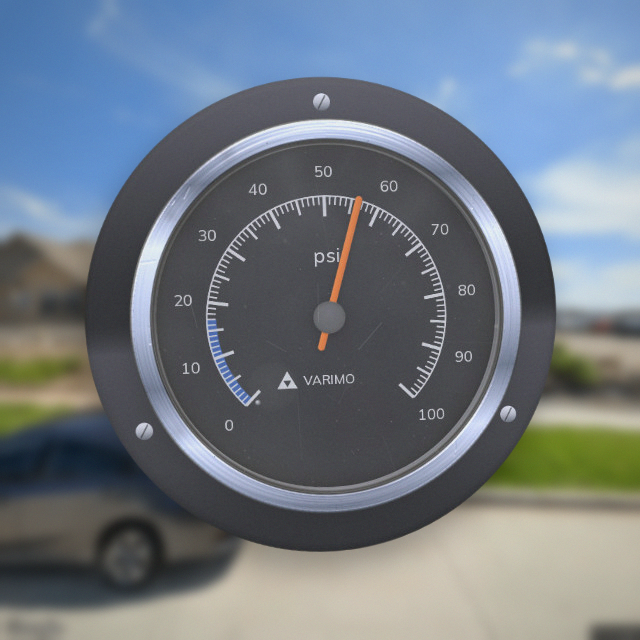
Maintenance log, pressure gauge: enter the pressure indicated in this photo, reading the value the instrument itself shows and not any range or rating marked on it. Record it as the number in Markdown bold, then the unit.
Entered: **56** psi
